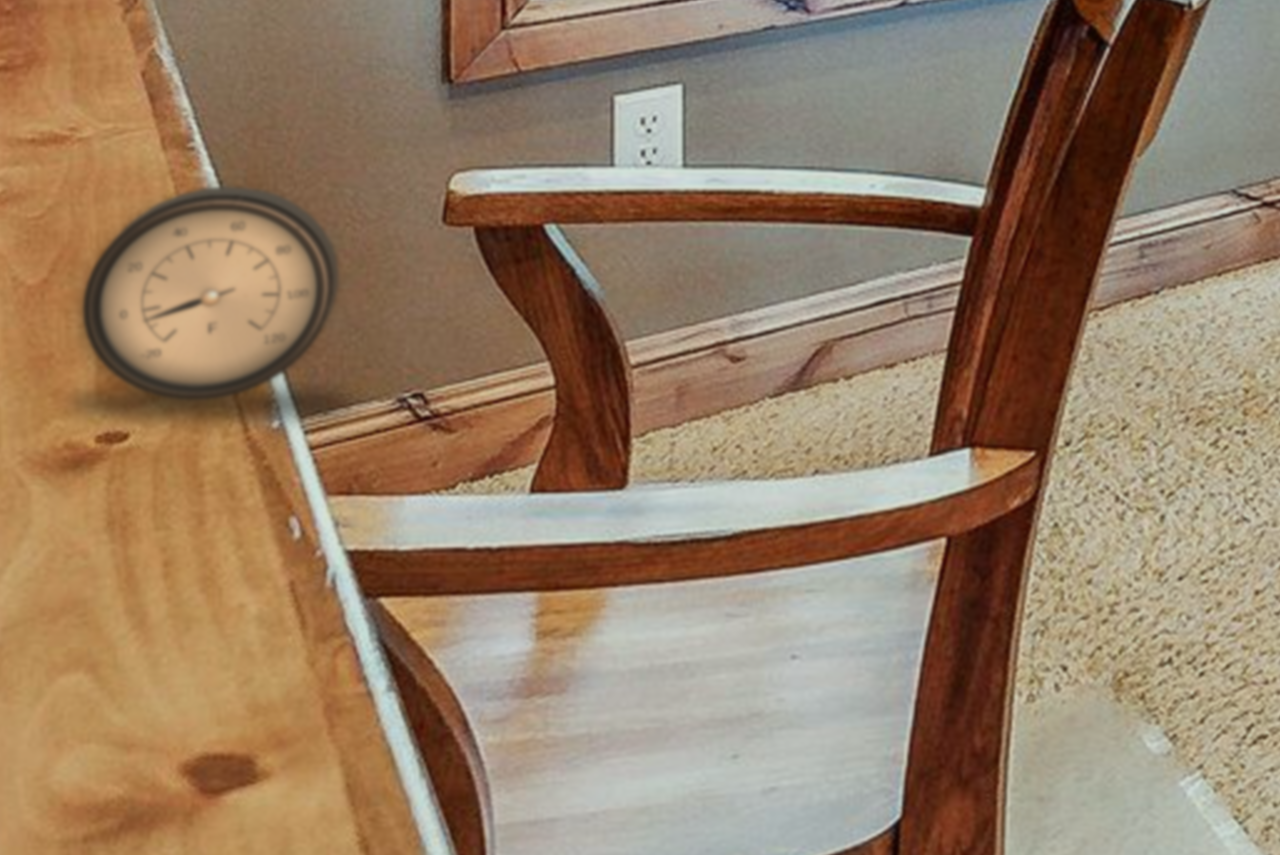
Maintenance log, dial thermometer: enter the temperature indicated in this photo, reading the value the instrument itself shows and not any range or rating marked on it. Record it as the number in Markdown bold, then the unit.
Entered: **-5** °F
